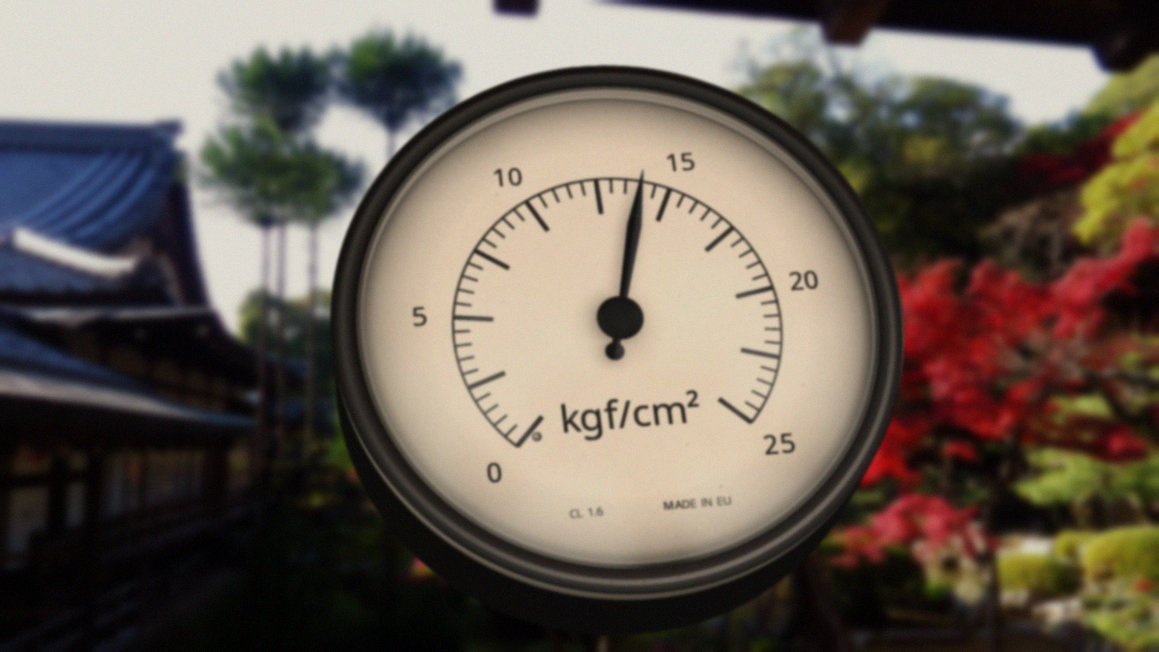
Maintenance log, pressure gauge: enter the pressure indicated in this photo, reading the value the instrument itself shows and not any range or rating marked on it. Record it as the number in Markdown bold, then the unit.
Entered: **14** kg/cm²
